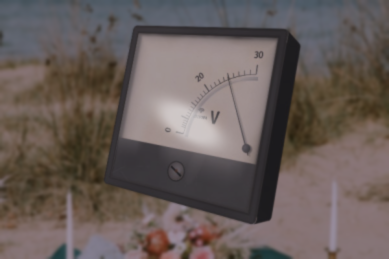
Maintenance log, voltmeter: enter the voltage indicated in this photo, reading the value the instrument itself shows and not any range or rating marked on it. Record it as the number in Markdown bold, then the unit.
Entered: **25** V
